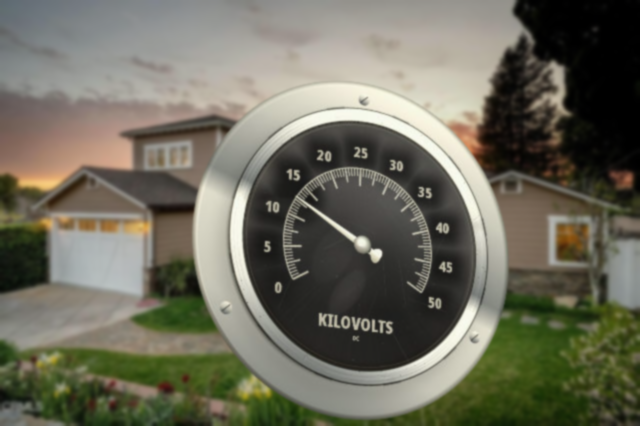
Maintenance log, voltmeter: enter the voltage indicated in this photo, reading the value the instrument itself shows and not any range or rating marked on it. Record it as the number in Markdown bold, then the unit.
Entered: **12.5** kV
